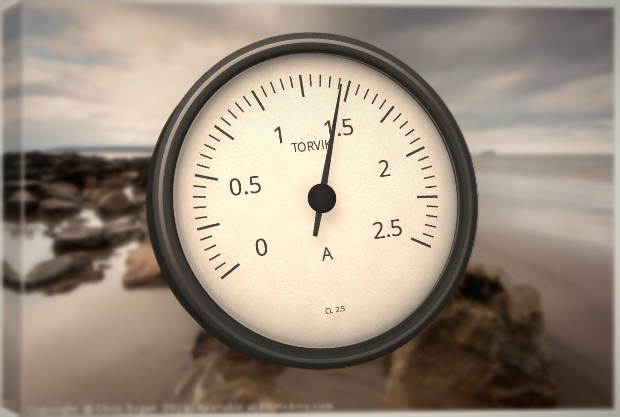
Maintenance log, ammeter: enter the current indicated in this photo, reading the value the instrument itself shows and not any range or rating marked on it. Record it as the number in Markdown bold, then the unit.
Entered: **1.45** A
